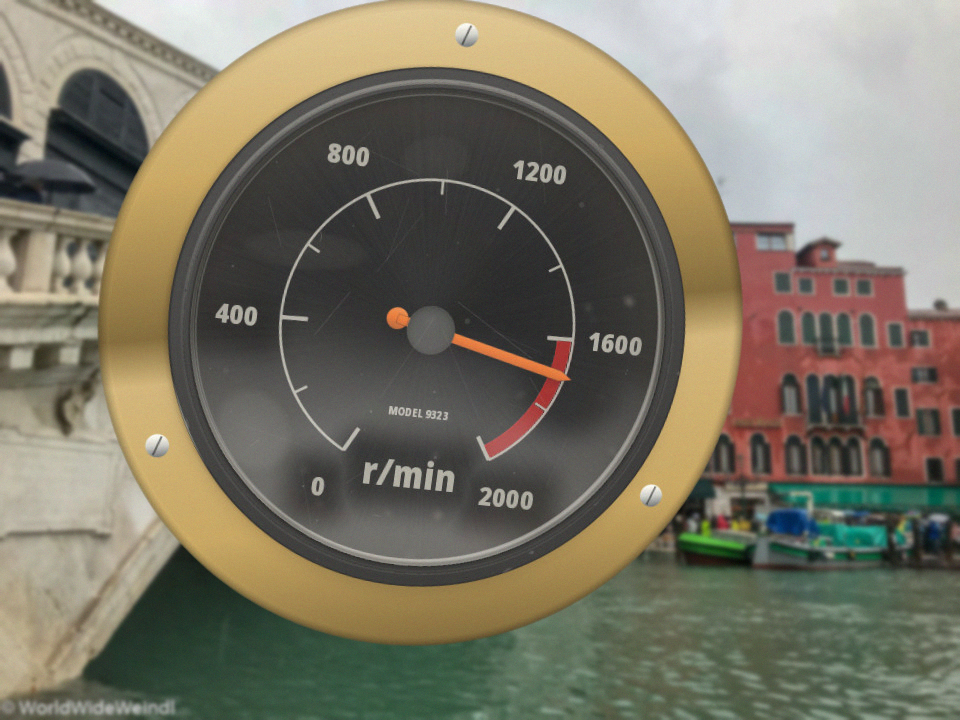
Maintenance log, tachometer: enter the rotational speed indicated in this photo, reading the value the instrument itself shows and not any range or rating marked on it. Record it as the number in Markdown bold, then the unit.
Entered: **1700** rpm
